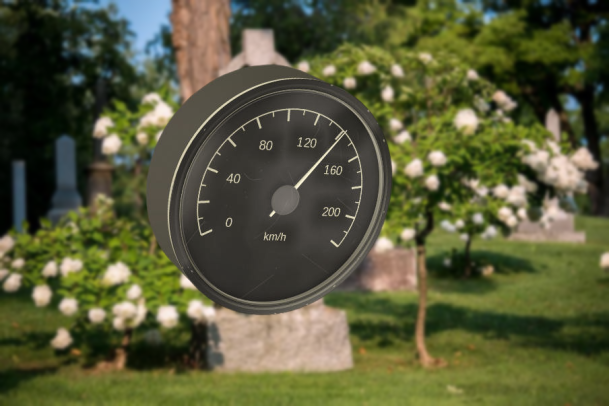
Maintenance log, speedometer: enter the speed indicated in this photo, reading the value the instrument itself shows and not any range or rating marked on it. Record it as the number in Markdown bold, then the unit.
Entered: **140** km/h
